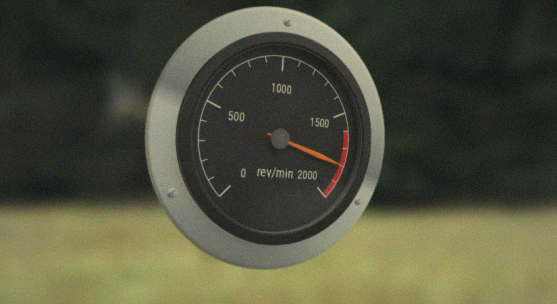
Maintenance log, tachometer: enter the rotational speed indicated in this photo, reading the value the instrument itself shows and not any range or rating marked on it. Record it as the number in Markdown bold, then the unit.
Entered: **1800** rpm
